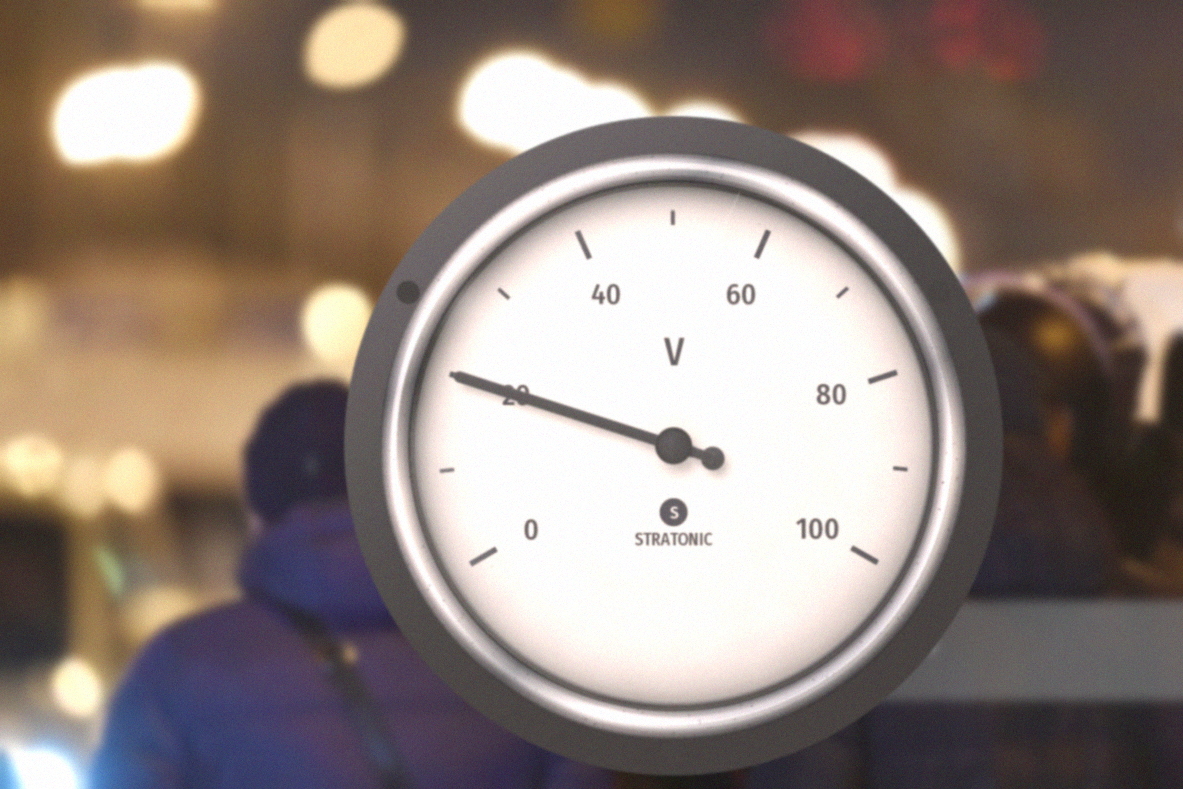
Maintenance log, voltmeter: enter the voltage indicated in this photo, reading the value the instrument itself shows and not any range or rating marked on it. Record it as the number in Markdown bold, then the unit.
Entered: **20** V
